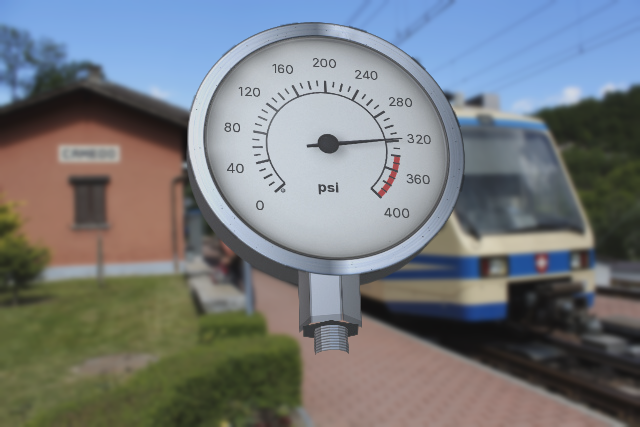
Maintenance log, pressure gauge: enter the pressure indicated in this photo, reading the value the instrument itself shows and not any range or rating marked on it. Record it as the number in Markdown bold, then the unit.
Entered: **320** psi
